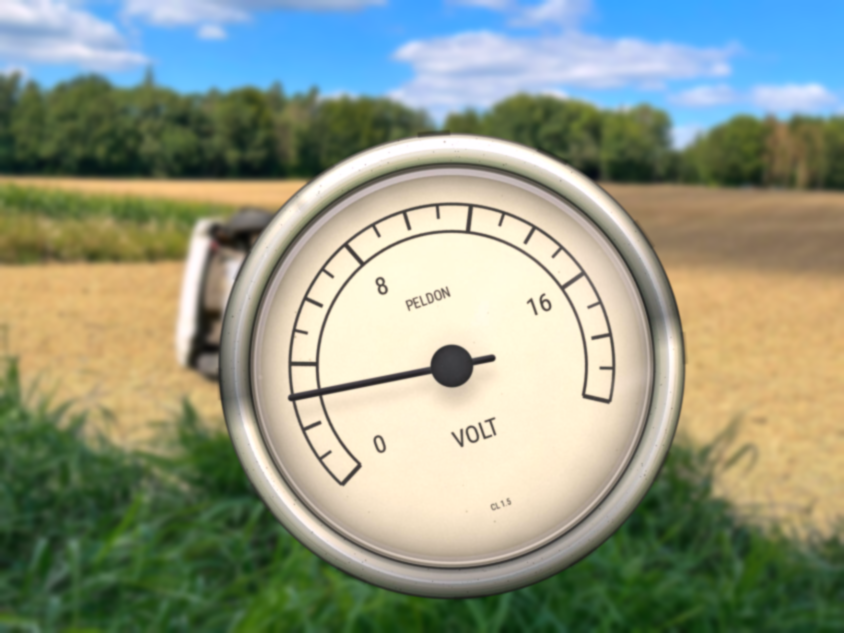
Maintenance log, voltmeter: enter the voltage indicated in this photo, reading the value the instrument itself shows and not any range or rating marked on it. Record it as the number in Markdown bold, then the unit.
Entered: **3** V
